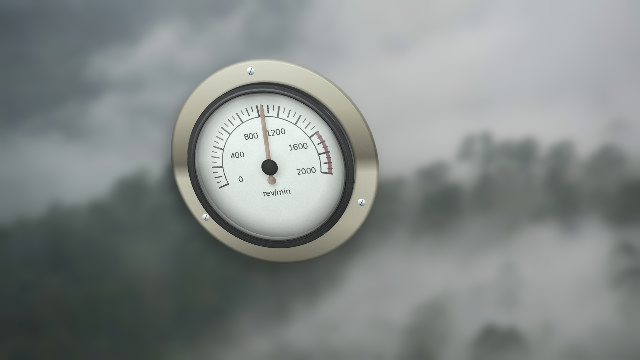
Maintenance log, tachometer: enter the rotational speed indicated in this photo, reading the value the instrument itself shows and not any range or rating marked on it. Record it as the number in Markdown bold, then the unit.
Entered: **1050** rpm
